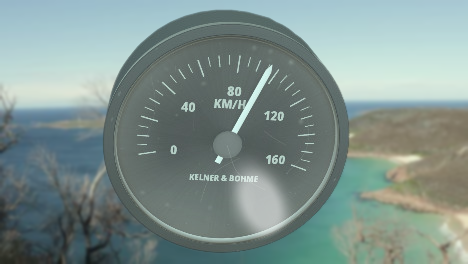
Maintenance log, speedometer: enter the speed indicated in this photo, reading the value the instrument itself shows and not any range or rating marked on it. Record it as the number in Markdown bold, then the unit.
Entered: **95** km/h
